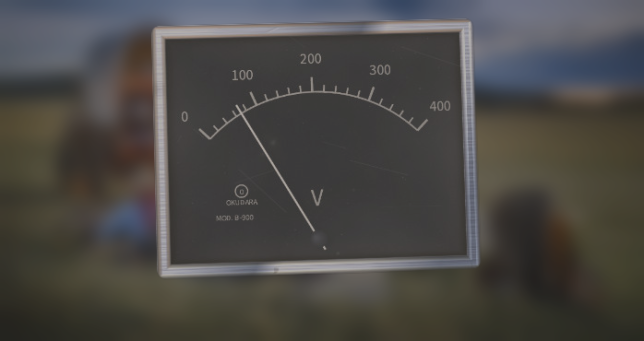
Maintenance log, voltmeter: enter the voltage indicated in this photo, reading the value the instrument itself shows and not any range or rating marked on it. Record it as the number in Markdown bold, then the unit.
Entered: **70** V
